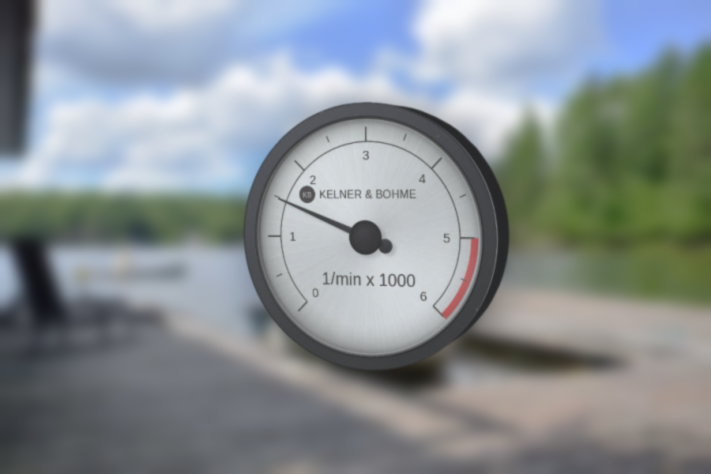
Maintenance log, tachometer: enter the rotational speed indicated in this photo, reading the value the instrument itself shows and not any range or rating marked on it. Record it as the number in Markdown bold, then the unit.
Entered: **1500** rpm
